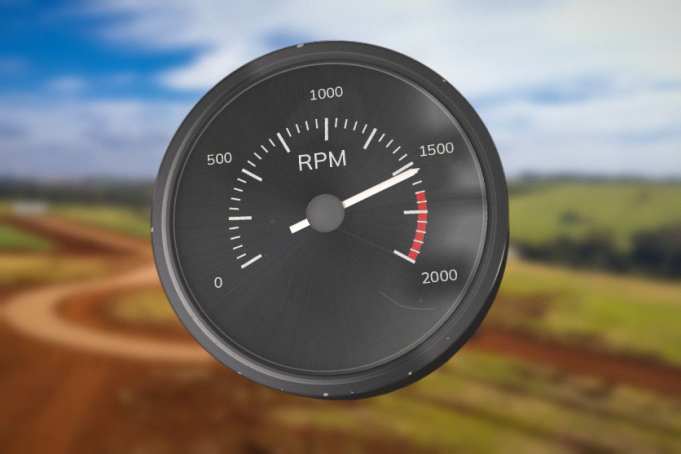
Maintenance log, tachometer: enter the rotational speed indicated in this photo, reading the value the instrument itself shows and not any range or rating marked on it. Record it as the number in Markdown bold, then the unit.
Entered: **1550** rpm
